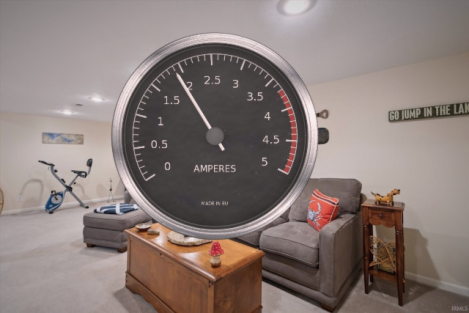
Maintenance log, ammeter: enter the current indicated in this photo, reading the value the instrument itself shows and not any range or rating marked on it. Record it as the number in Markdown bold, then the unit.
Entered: **1.9** A
